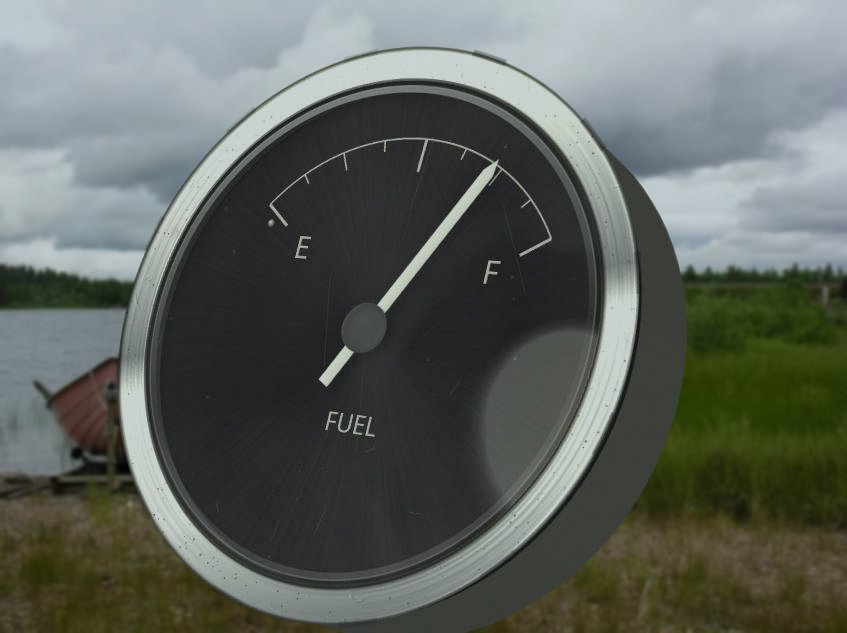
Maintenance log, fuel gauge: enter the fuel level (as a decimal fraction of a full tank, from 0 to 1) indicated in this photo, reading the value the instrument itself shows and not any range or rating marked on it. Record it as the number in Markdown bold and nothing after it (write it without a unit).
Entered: **0.75**
